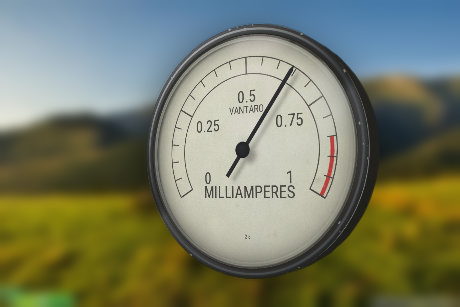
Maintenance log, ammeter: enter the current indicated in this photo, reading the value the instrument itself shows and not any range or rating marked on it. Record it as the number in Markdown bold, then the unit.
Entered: **0.65** mA
